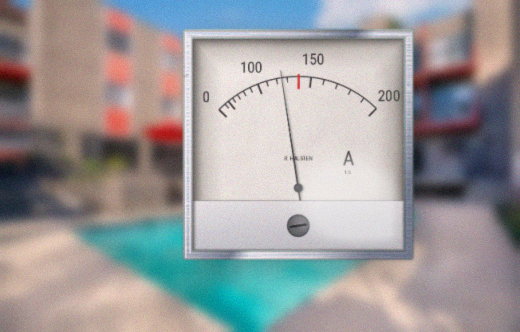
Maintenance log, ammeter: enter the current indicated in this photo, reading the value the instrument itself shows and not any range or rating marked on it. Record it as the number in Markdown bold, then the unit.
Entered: **125** A
